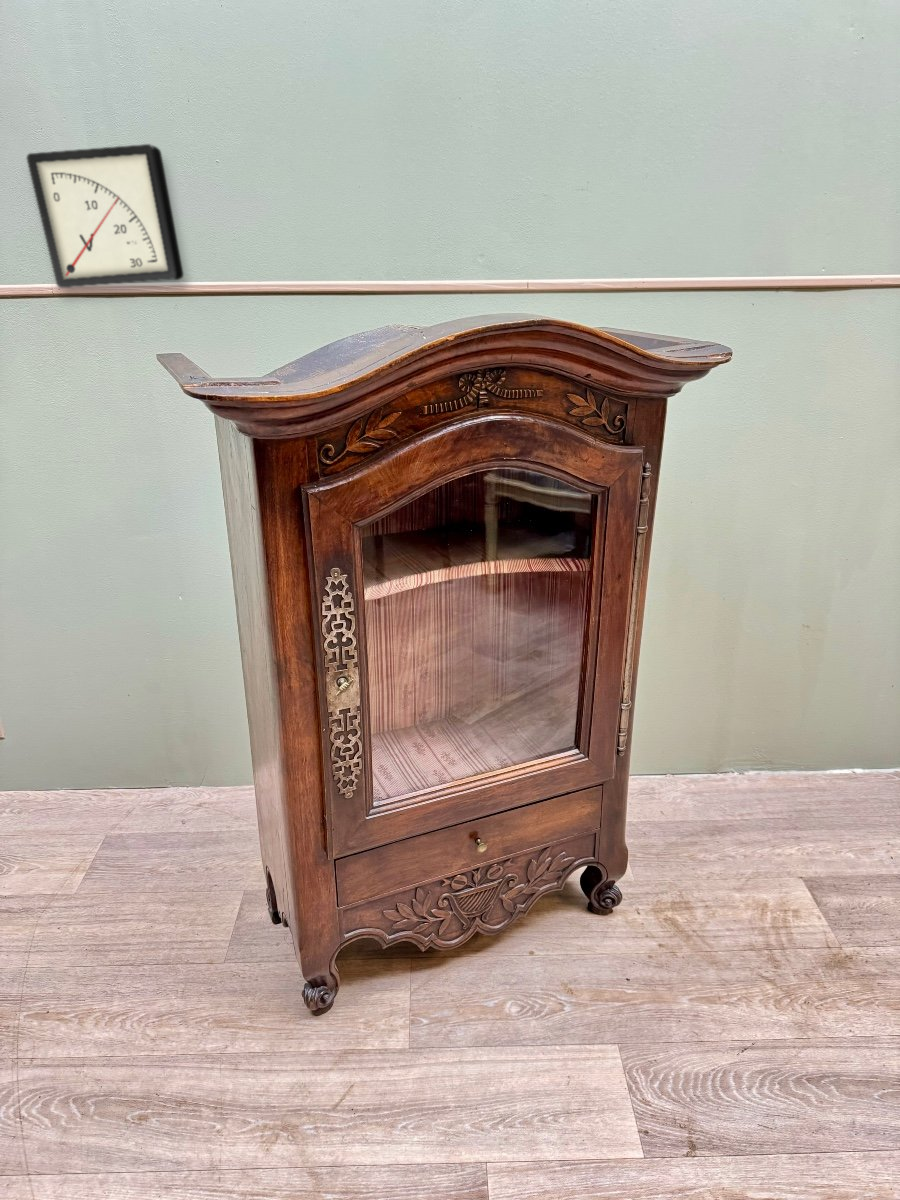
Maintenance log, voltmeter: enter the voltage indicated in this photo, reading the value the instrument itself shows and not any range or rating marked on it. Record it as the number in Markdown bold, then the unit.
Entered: **15** V
